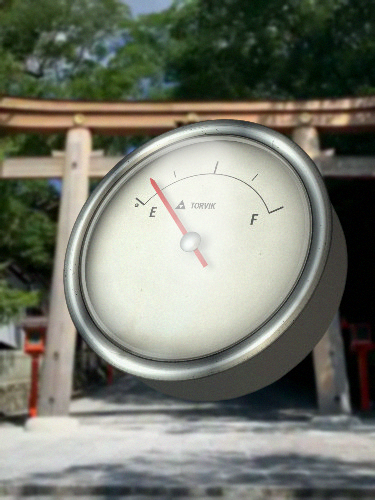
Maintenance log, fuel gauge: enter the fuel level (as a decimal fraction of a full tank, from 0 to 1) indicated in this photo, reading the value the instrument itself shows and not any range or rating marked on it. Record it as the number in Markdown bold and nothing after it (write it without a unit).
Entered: **0.125**
